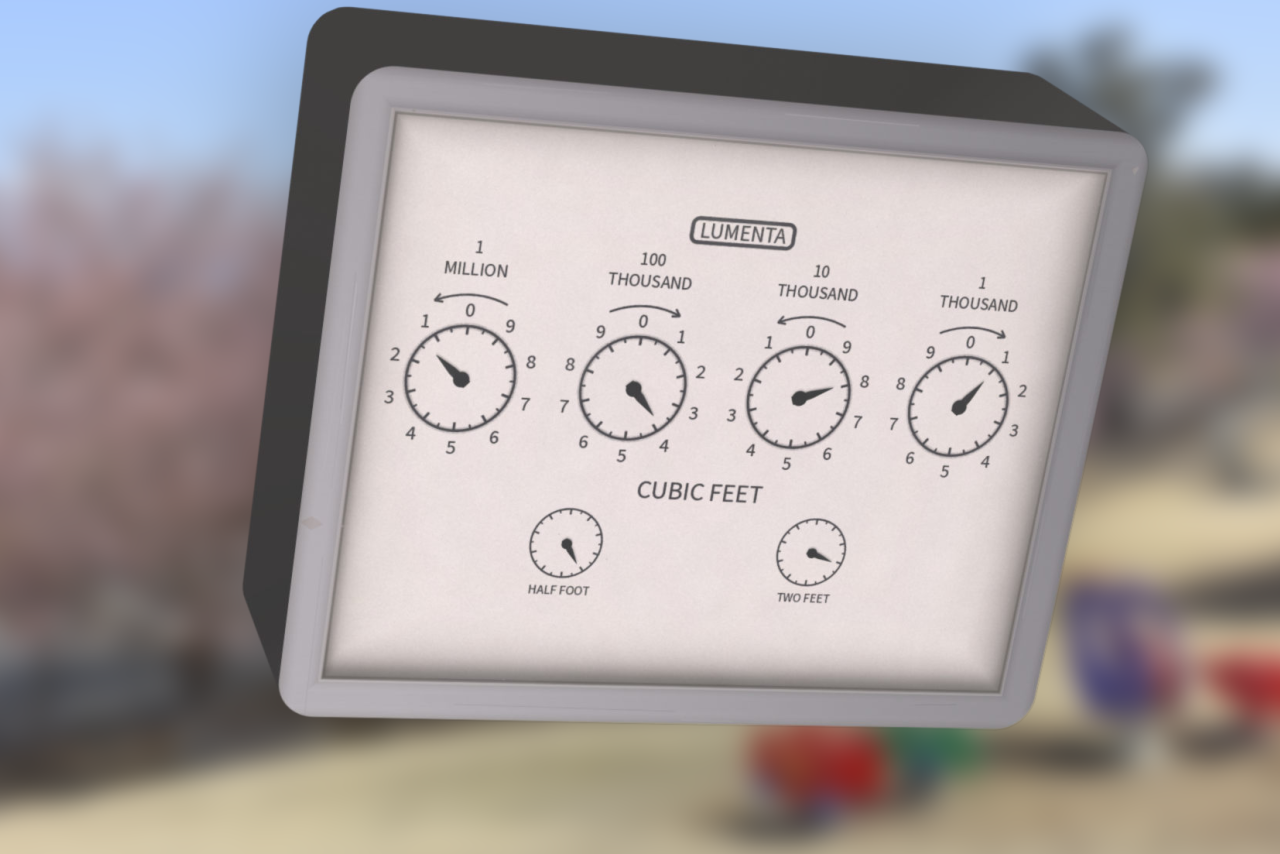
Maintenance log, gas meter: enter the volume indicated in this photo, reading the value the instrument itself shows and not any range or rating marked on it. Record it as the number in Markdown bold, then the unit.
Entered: **138100** ft³
